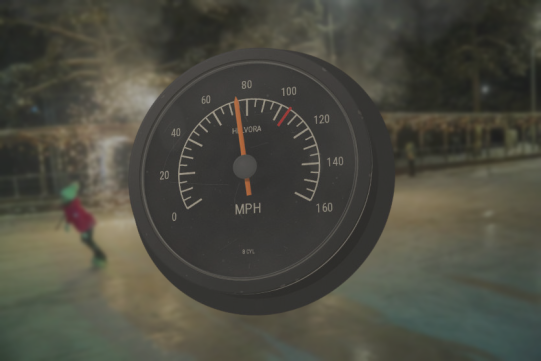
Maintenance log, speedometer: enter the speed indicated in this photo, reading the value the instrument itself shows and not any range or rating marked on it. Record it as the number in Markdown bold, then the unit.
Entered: **75** mph
